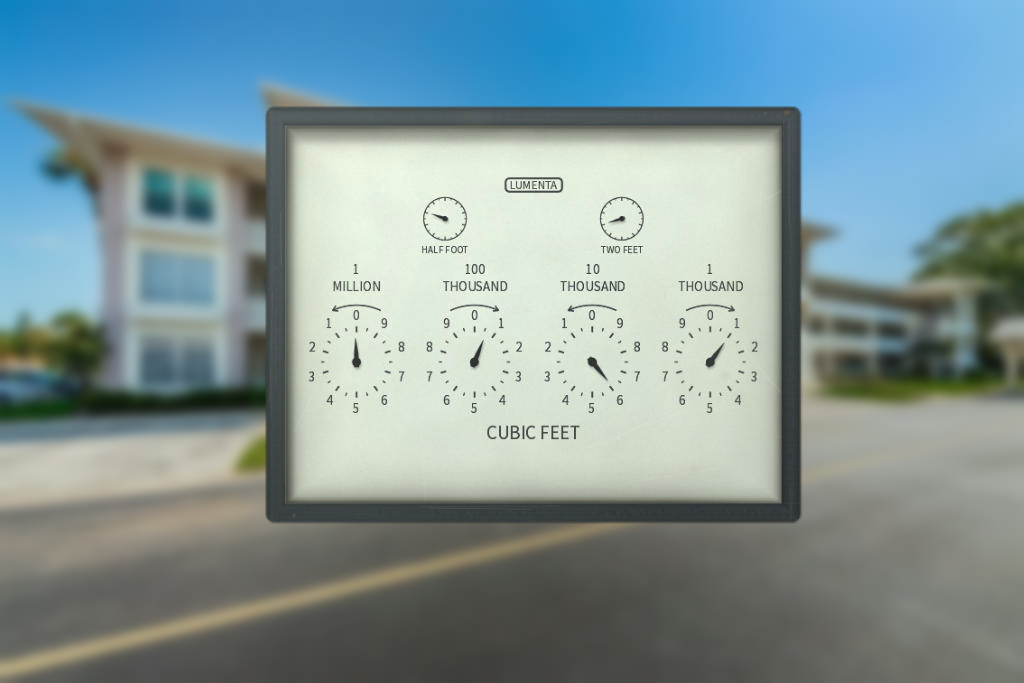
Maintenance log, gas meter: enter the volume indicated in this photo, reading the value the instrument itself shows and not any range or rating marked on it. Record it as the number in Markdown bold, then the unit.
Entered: **6100** ft³
